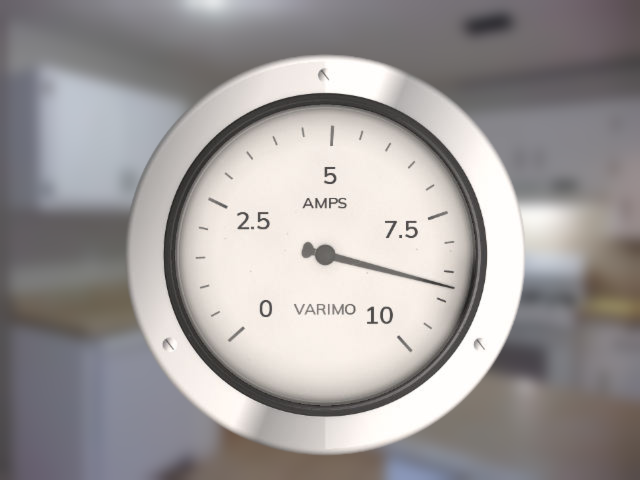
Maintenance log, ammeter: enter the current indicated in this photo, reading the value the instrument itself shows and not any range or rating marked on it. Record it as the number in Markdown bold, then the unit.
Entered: **8.75** A
